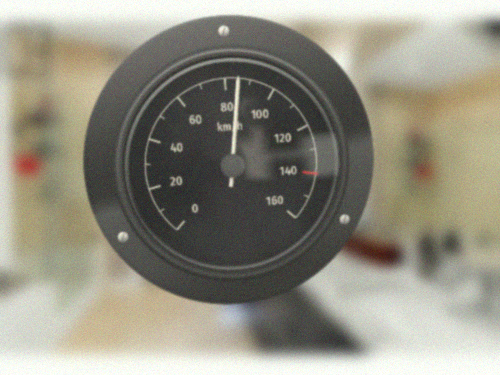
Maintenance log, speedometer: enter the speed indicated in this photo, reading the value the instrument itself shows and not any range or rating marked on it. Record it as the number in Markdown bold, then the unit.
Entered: **85** km/h
